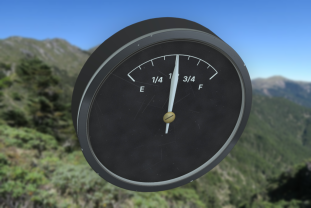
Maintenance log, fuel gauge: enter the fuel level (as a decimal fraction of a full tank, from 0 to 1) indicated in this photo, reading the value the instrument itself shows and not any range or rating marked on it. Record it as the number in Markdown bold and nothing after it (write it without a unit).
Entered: **0.5**
